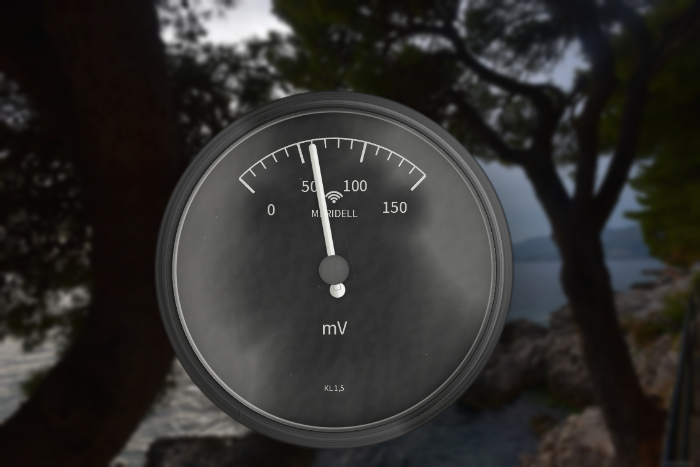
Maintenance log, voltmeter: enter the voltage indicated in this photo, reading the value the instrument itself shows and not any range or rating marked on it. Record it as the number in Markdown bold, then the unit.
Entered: **60** mV
